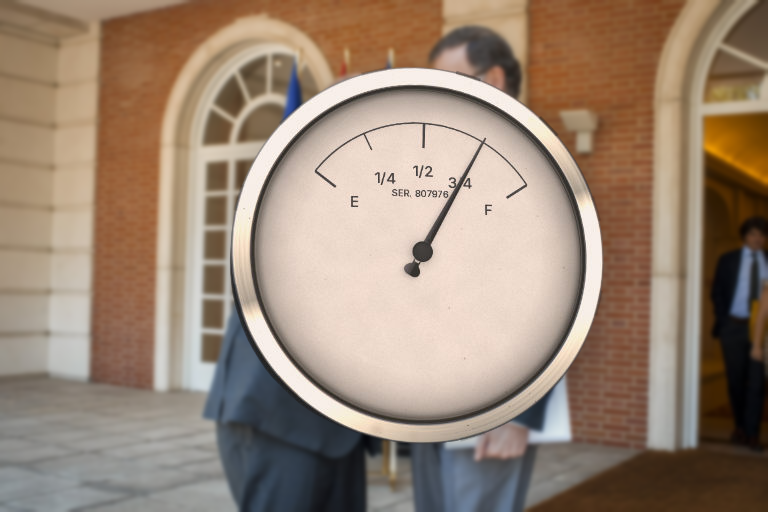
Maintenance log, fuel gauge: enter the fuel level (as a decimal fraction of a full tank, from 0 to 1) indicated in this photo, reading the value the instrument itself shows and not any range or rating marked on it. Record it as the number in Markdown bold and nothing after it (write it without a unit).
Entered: **0.75**
